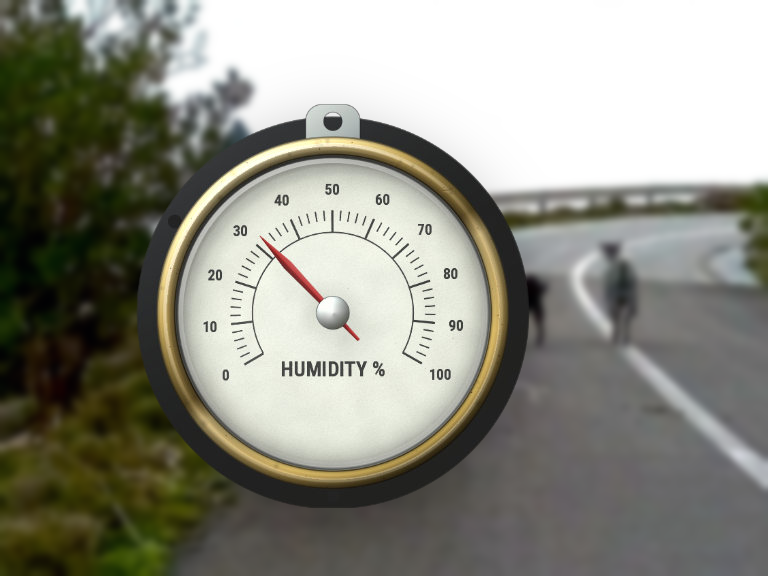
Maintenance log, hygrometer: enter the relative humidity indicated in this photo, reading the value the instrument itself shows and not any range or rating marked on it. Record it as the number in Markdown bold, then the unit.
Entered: **32** %
